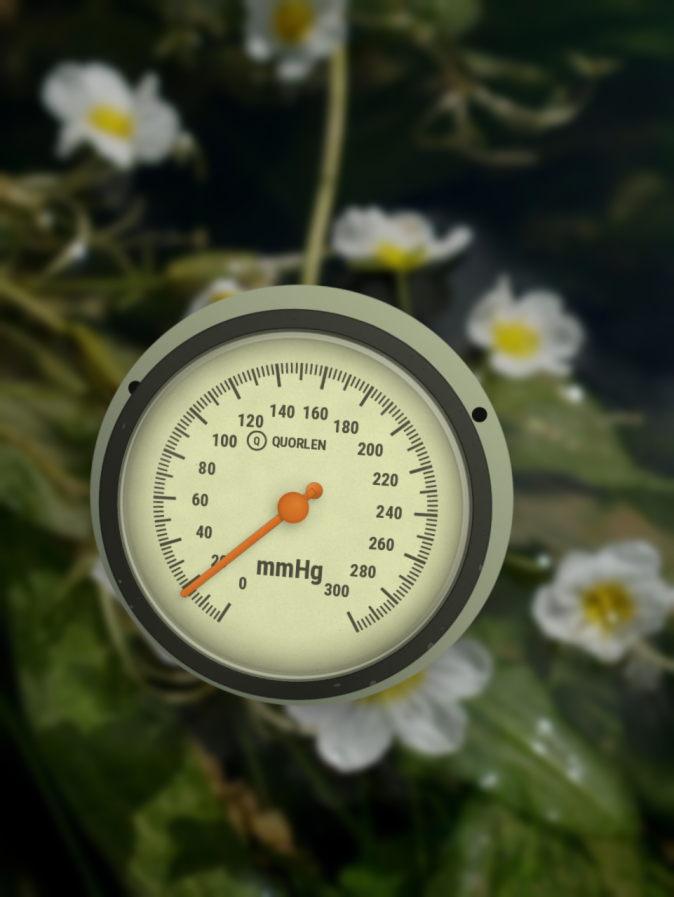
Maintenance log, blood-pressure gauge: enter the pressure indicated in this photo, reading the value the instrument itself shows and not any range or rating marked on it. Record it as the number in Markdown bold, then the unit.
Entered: **18** mmHg
